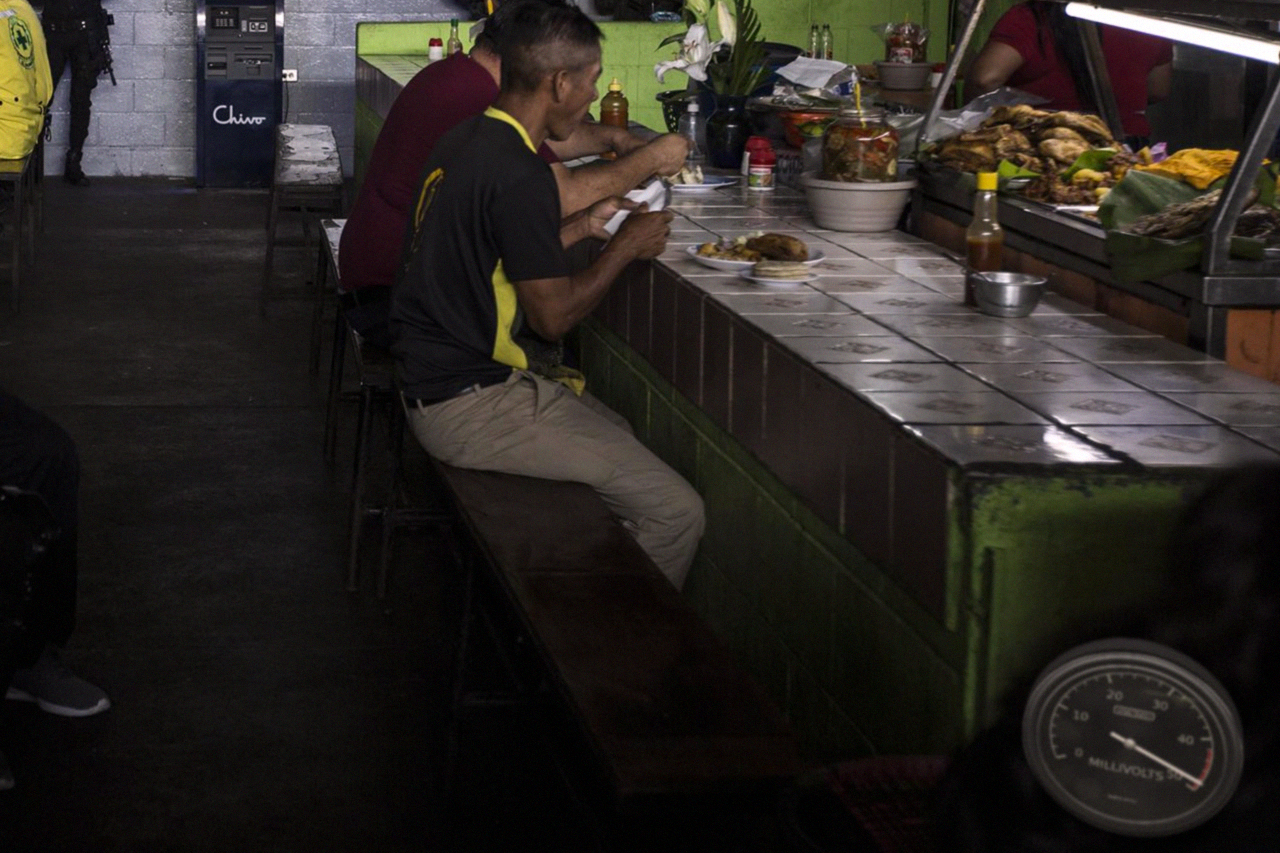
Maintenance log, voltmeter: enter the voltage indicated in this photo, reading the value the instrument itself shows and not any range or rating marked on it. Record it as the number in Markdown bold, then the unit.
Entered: **48** mV
